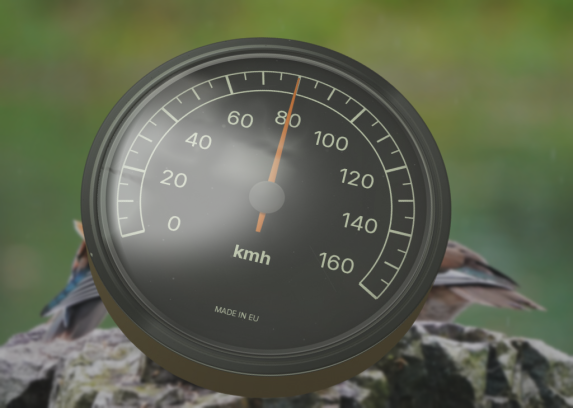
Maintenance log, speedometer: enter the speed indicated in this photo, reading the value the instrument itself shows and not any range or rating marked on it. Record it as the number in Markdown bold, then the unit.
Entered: **80** km/h
